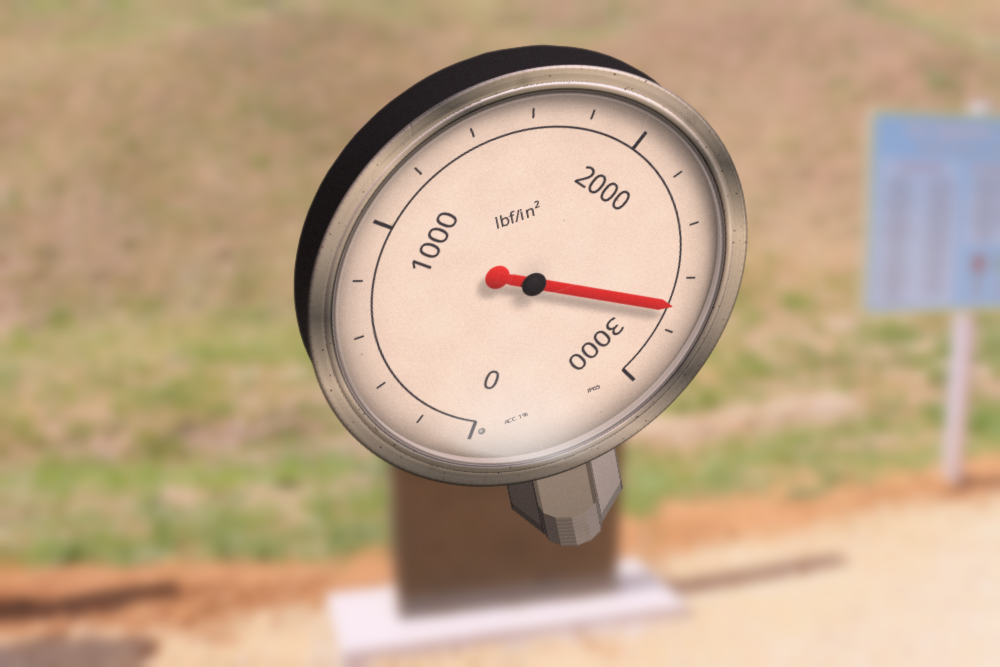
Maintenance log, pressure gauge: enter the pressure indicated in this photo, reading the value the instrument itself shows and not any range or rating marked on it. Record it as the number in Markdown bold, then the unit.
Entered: **2700** psi
